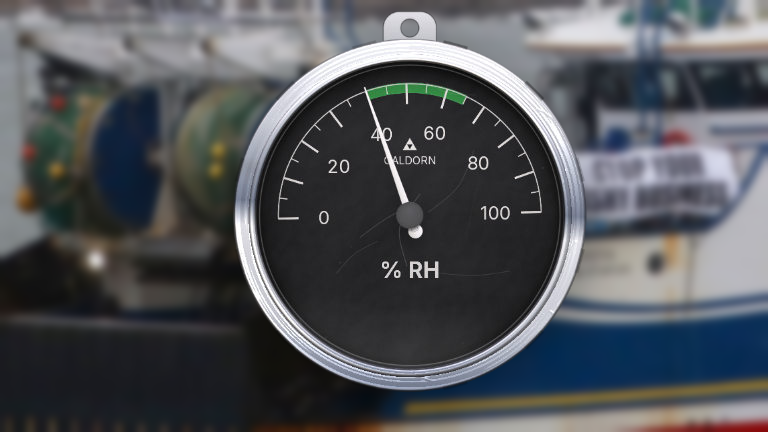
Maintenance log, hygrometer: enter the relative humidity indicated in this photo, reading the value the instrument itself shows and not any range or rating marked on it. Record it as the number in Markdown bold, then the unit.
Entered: **40** %
